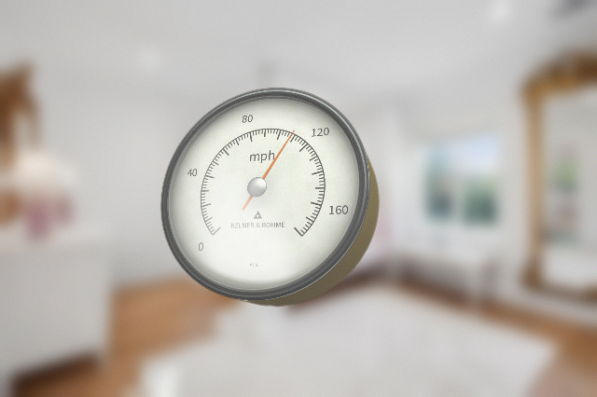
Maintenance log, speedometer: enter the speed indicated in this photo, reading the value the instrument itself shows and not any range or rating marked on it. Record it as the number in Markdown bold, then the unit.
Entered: **110** mph
